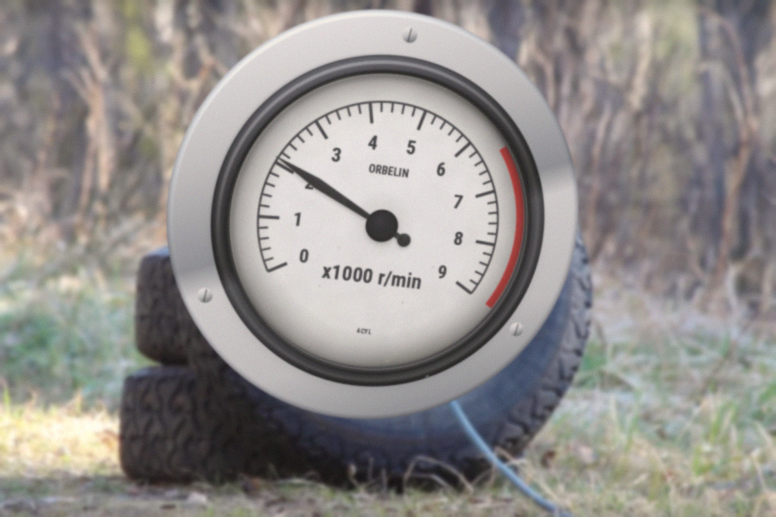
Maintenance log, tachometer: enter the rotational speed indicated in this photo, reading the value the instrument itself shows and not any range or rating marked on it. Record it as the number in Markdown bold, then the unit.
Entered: **2100** rpm
